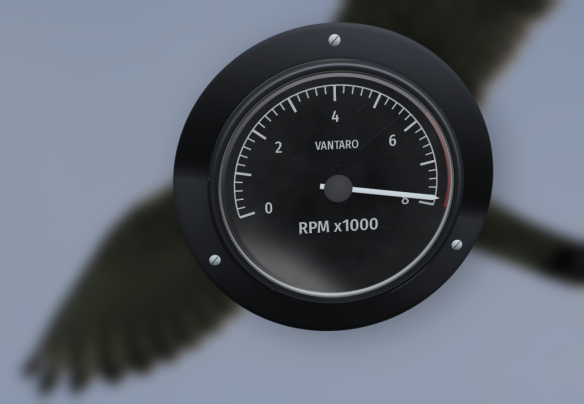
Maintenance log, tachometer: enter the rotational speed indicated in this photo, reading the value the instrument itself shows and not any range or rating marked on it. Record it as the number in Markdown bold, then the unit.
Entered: **7800** rpm
